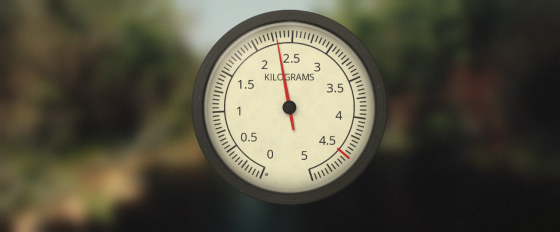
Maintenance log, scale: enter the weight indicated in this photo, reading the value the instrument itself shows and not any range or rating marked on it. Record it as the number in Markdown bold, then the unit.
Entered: **2.3** kg
